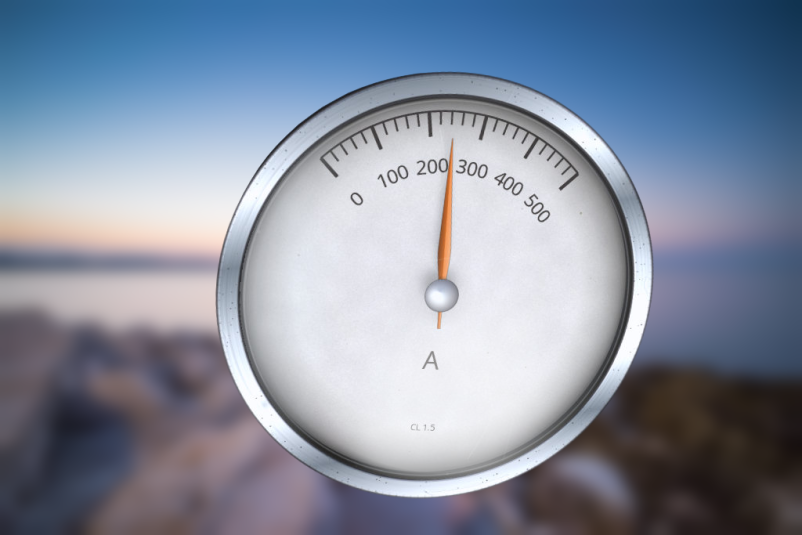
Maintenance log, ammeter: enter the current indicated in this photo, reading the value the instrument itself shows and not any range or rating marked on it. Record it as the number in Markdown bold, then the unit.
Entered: **240** A
